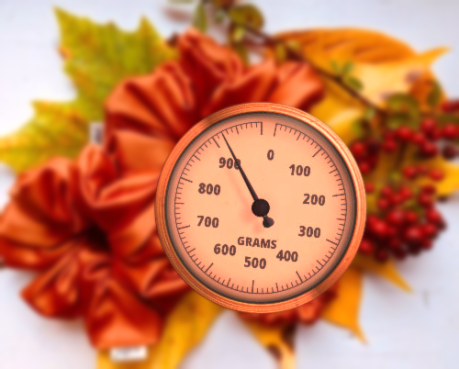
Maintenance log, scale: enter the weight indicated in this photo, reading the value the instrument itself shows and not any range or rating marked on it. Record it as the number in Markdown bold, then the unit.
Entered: **920** g
